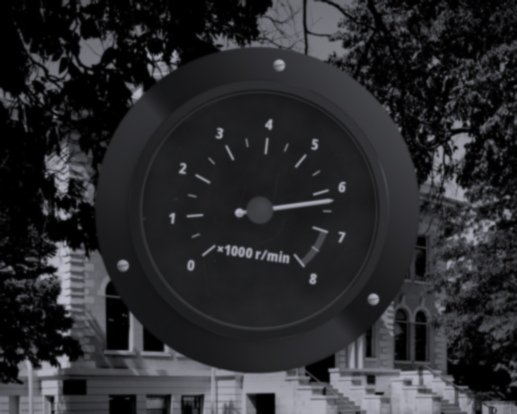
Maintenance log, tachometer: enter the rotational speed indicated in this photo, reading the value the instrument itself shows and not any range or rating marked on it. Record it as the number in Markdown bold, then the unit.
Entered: **6250** rpm
